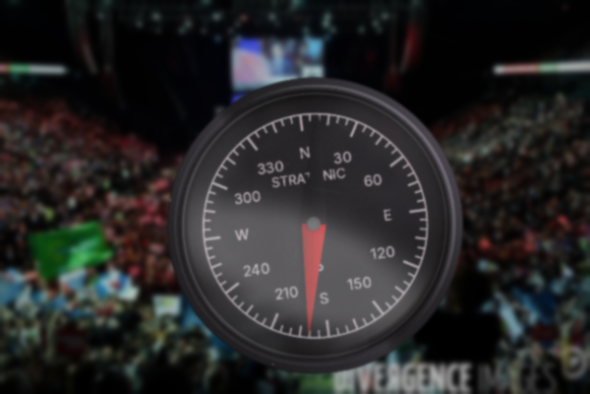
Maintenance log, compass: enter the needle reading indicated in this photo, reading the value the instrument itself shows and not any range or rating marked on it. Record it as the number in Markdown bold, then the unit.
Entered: **190** °
